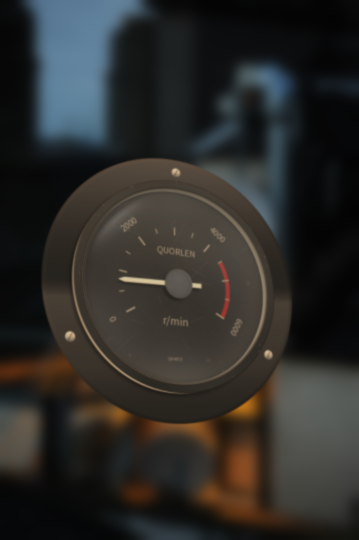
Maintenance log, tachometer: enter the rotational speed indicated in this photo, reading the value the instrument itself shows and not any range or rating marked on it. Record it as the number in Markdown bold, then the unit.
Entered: **750** rpm
